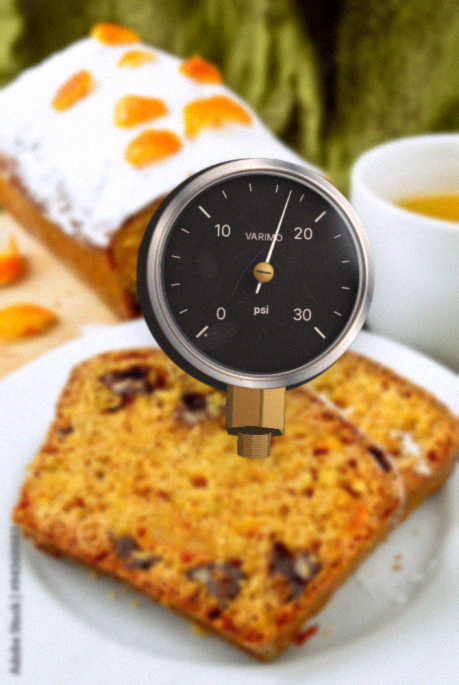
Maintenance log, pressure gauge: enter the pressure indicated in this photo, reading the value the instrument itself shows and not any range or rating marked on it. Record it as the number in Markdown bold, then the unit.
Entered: **17** psi
